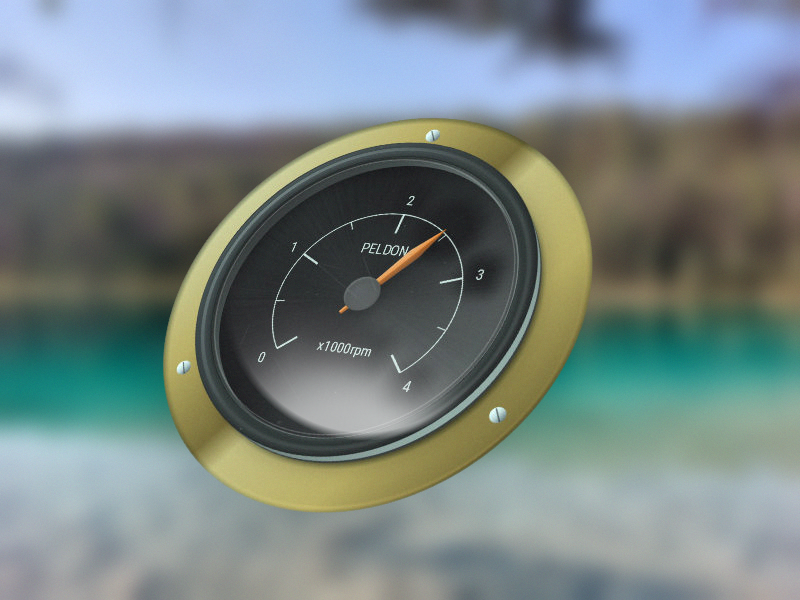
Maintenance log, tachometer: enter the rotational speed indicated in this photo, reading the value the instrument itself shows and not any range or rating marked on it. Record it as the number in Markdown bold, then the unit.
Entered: **2500** rpm
